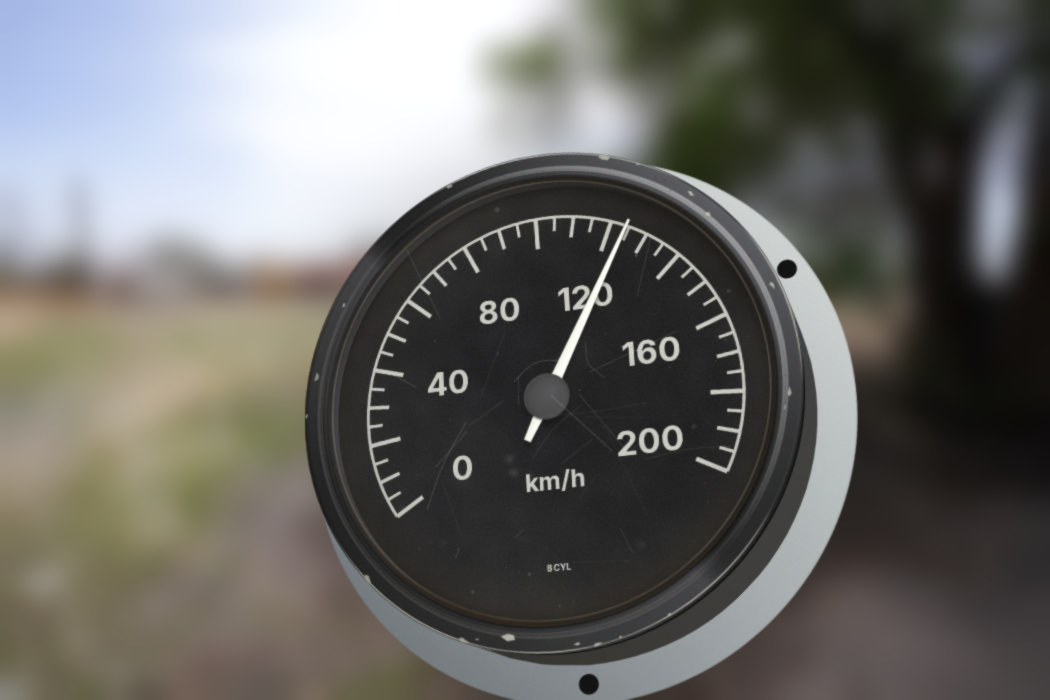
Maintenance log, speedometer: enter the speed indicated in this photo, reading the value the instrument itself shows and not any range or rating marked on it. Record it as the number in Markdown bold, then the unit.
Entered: **125** km/h
